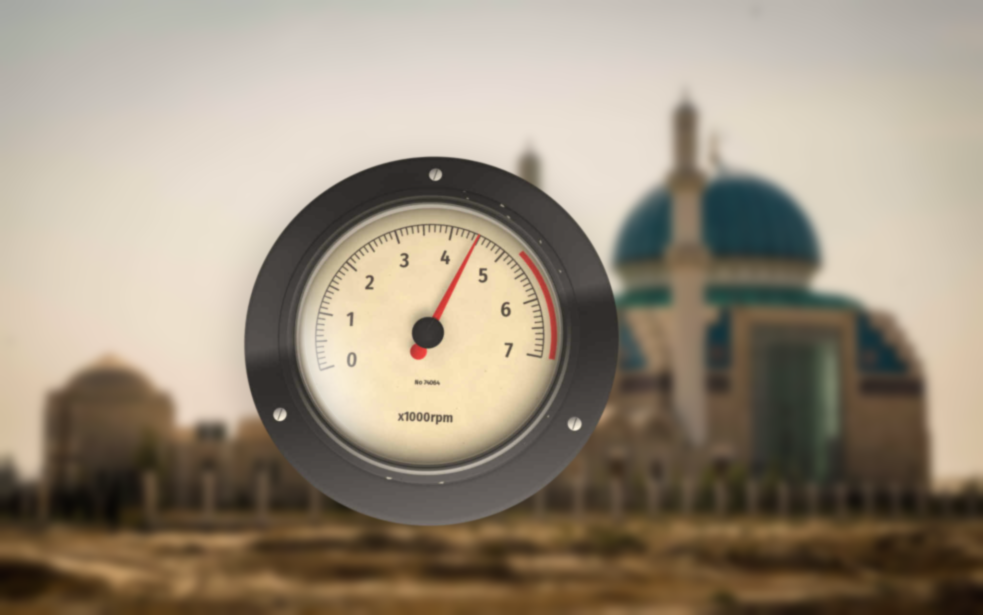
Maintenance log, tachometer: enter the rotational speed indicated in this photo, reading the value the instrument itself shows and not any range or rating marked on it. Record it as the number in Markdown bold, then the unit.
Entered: **4500** rpm
